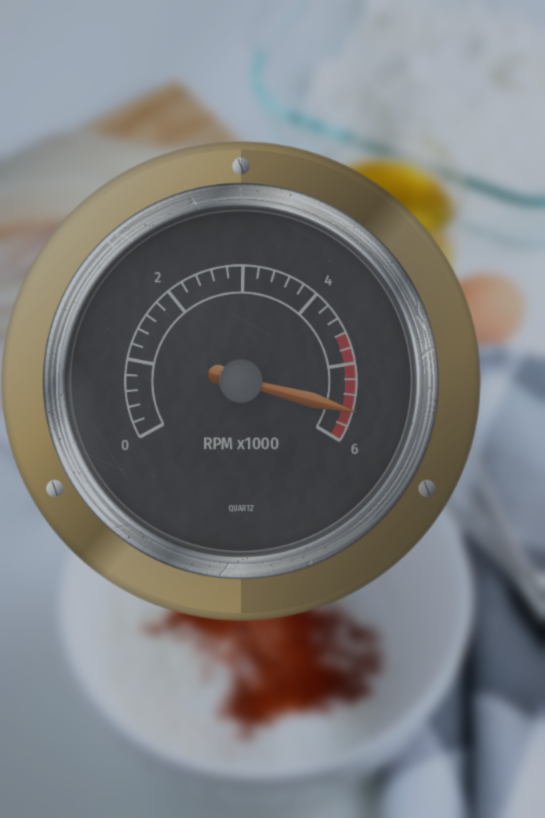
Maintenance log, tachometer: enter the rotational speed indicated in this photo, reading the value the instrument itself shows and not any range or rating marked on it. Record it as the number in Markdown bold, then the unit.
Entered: **5600** rpm
